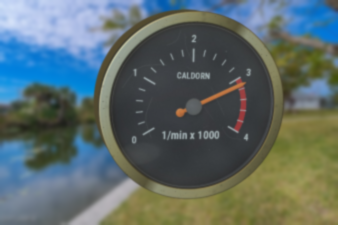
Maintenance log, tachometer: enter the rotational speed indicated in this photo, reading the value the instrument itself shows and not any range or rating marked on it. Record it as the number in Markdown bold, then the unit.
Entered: **3100** rpm
